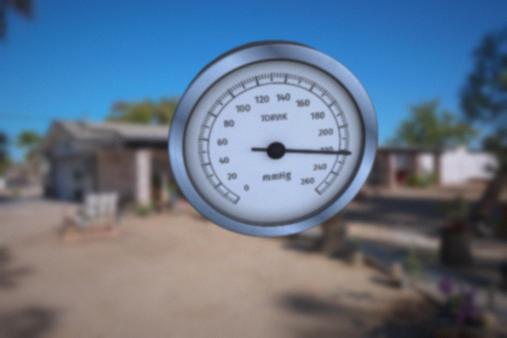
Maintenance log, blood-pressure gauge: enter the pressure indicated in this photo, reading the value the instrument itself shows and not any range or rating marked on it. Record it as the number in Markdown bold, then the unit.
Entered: **220** mmHg
